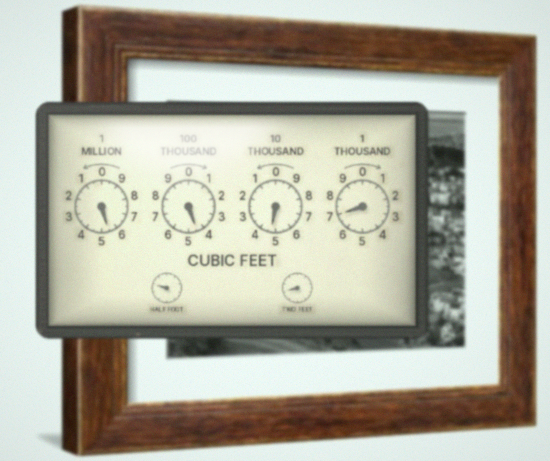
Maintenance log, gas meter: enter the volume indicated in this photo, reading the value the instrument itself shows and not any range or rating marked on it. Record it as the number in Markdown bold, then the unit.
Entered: **544700** ft³
